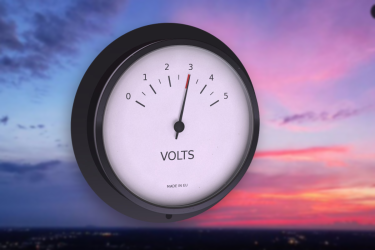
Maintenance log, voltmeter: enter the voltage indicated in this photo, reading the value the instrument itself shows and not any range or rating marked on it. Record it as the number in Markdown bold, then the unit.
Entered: **3** V
